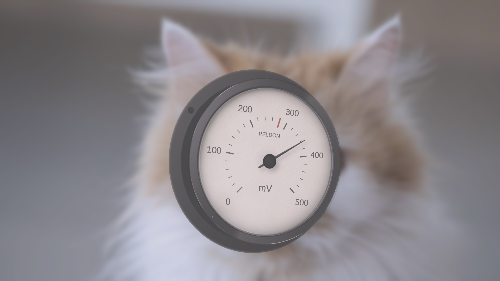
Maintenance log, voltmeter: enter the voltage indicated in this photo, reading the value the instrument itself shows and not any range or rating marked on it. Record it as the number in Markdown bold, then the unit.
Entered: **360** mV
